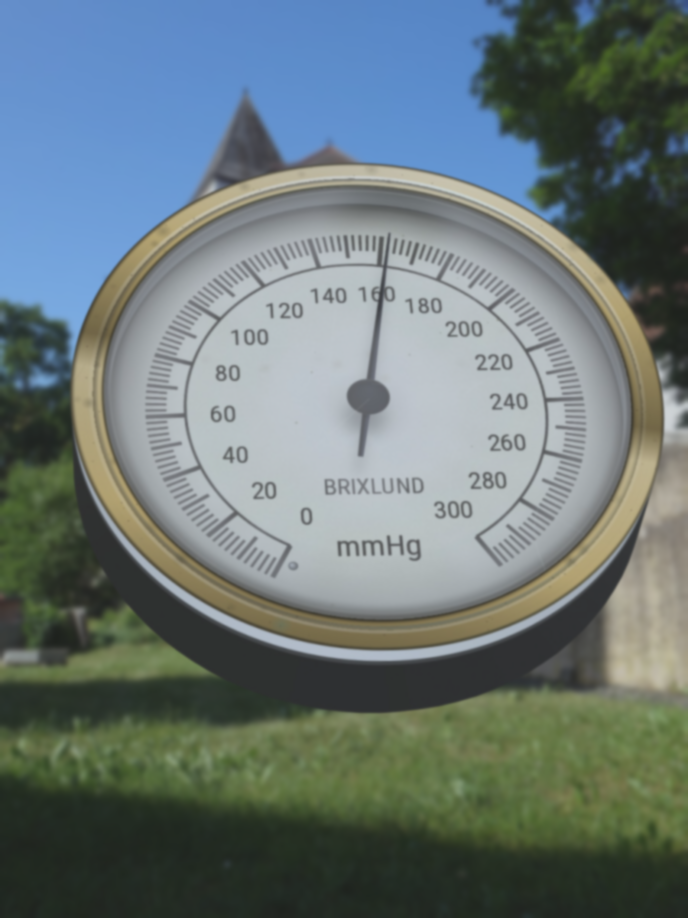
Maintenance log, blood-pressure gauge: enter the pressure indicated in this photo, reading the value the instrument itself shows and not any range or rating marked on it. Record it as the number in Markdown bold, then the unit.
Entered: **162** mmHg
